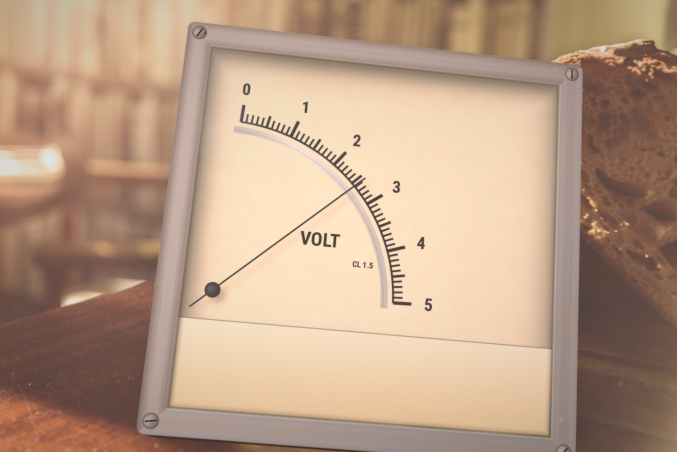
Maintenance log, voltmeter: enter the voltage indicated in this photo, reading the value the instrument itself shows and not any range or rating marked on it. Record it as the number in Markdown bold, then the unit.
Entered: **2.6** V
